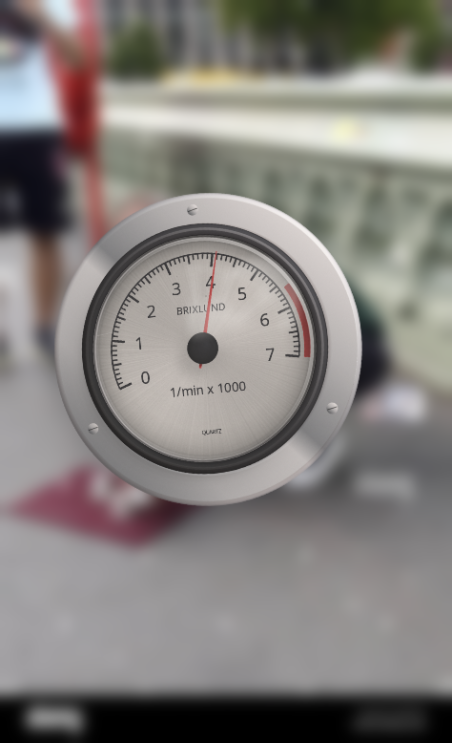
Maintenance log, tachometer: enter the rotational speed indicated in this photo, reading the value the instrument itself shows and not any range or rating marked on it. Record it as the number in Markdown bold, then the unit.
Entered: **4100** rpm
